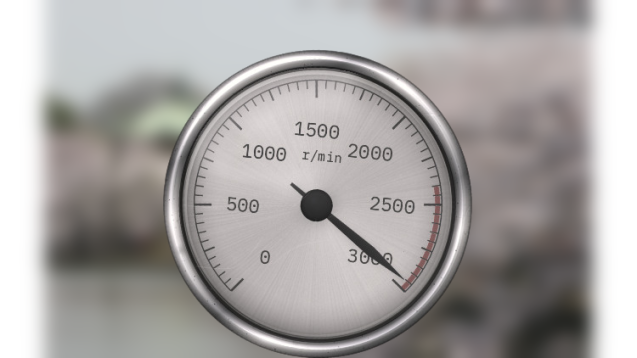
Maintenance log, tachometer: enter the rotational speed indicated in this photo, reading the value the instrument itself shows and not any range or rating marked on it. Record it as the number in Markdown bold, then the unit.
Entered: **2950** rpm
